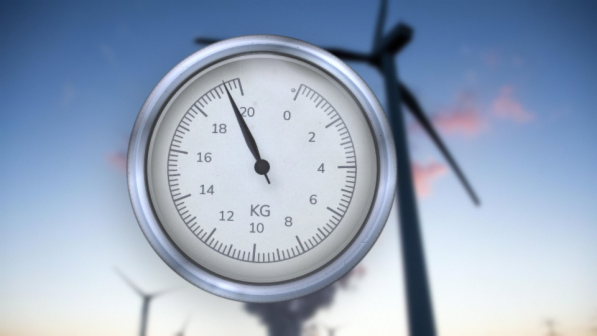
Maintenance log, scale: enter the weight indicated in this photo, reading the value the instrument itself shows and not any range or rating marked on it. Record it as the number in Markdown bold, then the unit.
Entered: **19.4** kg
